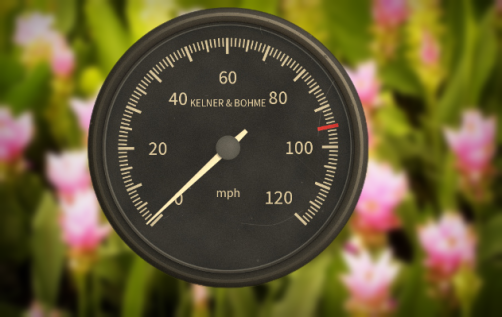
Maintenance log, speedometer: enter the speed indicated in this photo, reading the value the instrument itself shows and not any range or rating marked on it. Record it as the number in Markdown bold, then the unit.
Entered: **1** mph
